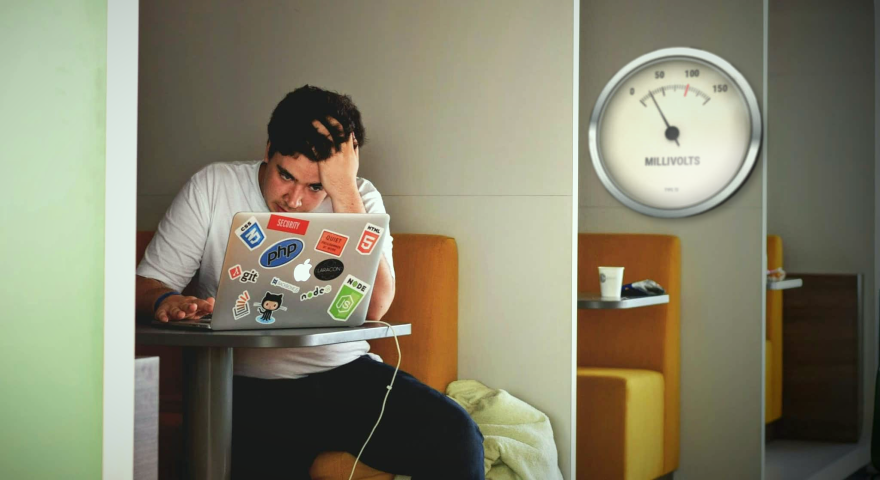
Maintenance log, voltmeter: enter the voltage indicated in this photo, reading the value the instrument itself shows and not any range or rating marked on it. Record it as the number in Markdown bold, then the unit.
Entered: **25** mV
